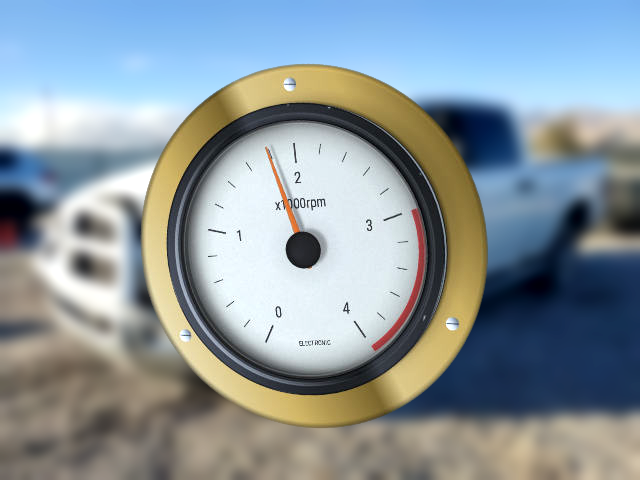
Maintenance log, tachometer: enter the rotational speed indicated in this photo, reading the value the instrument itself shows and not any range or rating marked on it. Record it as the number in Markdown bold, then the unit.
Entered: **1800** rpm
